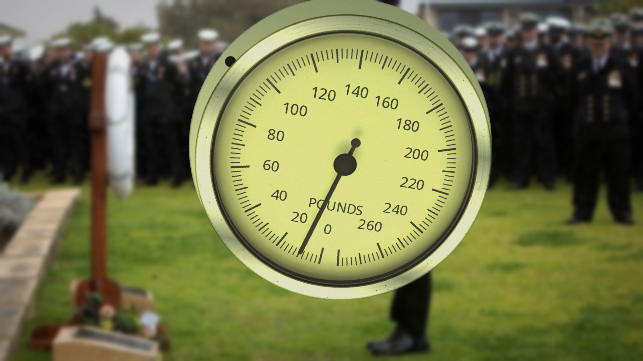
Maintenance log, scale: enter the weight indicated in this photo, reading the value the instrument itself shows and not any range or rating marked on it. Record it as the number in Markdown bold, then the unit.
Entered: **10** lb
